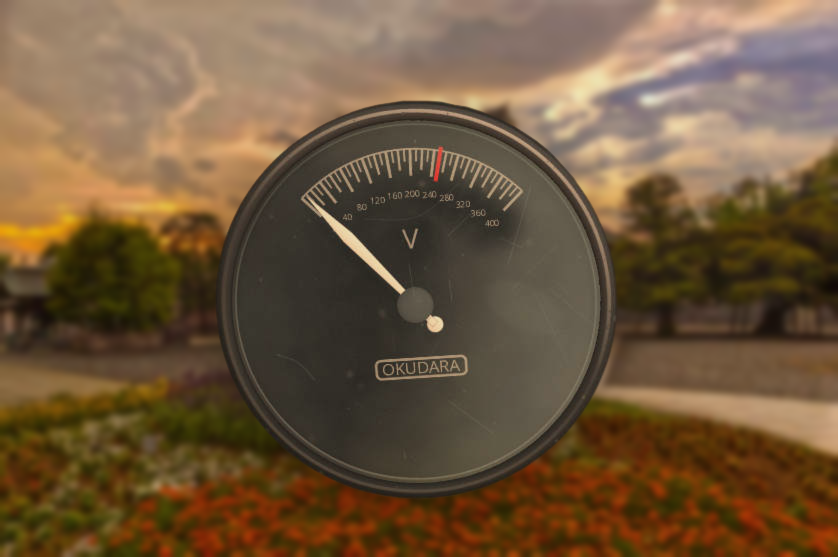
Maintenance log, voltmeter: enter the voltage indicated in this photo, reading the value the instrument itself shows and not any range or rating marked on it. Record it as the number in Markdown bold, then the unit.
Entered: **10** V
